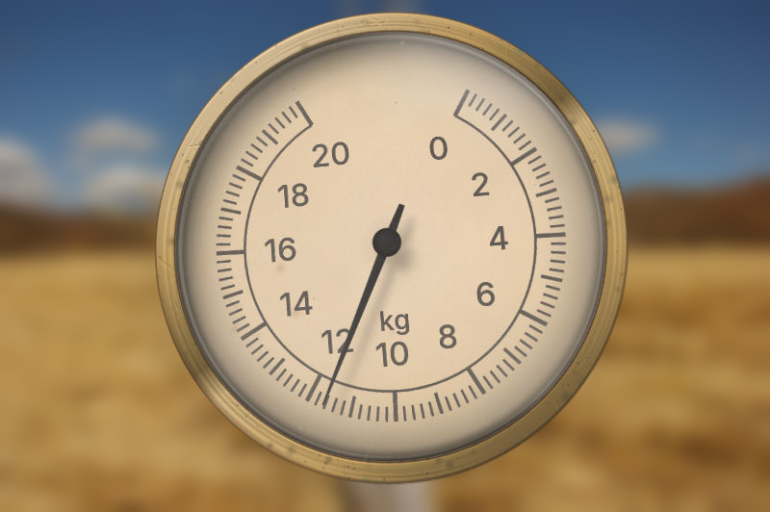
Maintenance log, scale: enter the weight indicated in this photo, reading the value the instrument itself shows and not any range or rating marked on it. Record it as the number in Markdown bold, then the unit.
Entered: **11.6** kg
